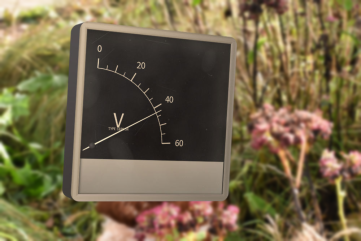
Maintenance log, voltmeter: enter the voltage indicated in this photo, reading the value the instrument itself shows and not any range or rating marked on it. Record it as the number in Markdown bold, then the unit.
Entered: **42.5** V
